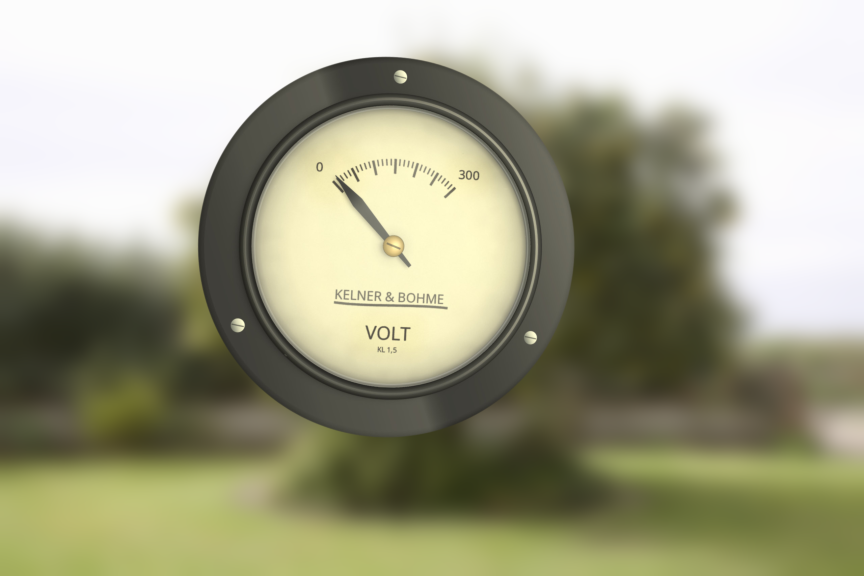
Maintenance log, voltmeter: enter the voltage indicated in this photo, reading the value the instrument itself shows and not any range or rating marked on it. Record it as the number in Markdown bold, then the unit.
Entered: **10** V
